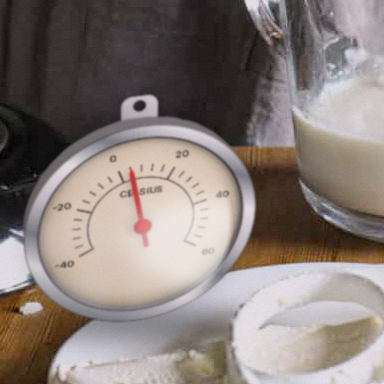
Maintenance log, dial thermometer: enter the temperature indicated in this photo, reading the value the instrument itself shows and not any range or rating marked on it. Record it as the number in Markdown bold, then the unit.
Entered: **4** °C
